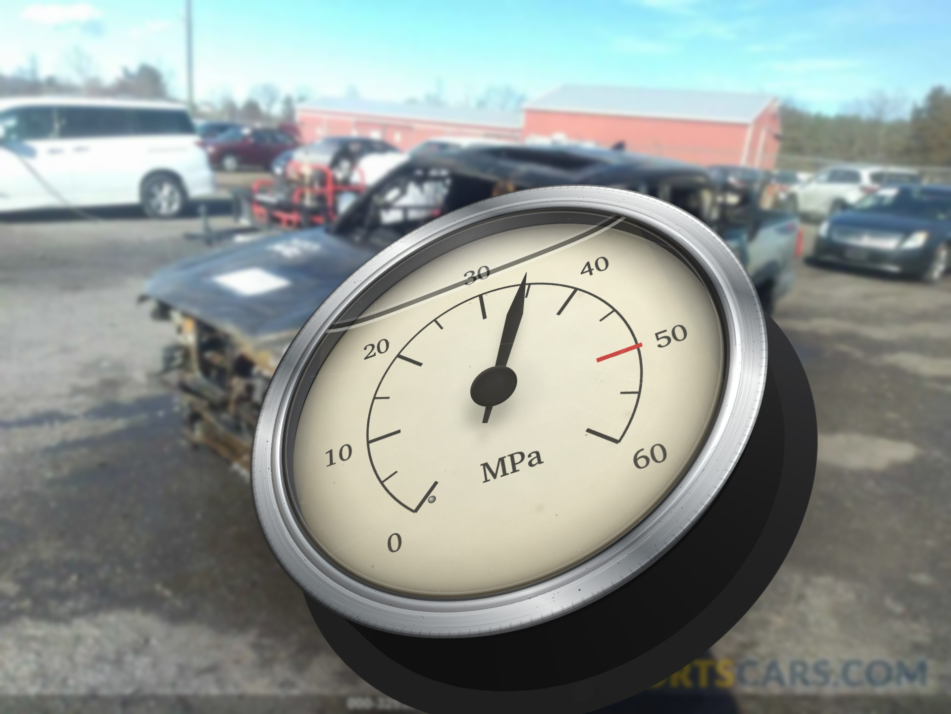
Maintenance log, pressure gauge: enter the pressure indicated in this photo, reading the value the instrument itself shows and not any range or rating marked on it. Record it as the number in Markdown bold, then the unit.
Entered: **35** MPa
